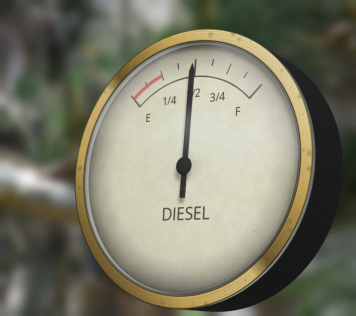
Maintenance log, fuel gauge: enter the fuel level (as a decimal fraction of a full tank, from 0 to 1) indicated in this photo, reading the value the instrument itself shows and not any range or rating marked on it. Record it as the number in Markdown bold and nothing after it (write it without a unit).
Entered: **0.5**
